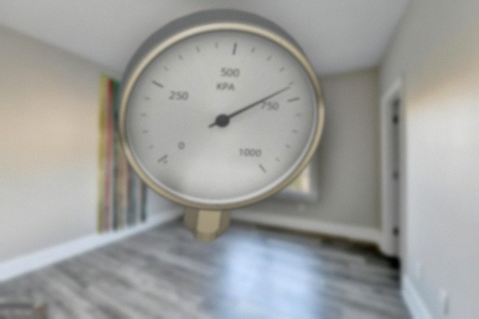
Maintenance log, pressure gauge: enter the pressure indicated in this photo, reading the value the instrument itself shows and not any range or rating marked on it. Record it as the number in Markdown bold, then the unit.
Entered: **700** kPa
